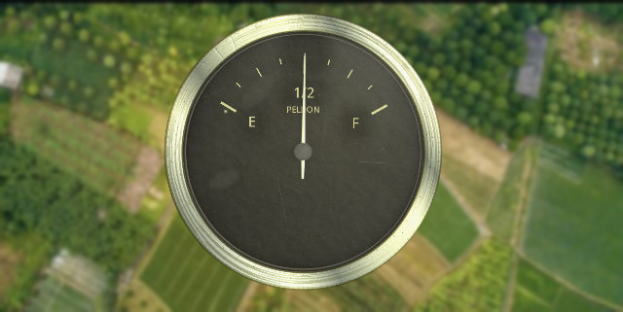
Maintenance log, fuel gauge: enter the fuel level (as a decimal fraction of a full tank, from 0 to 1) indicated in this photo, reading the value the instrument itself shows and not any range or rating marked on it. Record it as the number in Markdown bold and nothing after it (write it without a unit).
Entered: **0.5**
